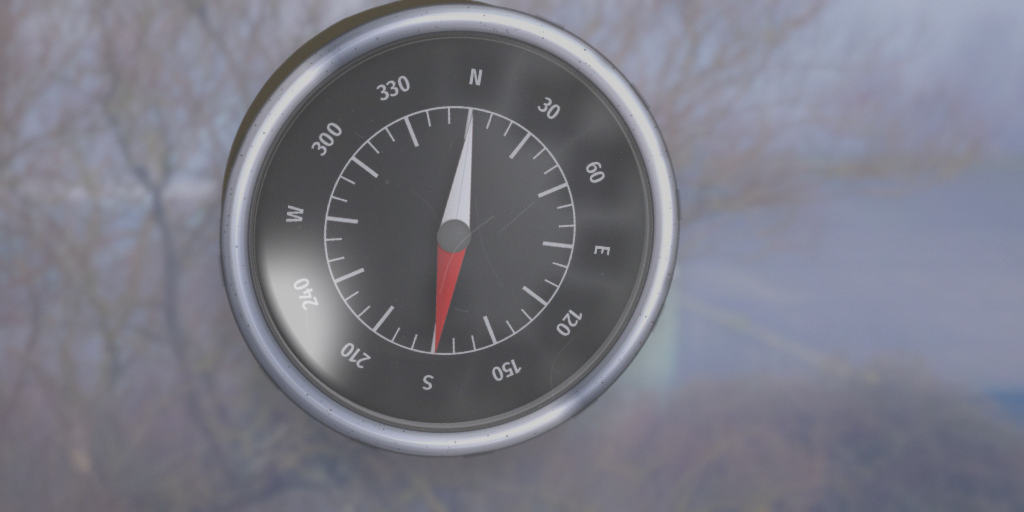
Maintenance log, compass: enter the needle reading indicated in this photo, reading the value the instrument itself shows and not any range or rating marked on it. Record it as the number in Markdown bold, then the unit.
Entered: **180** °
